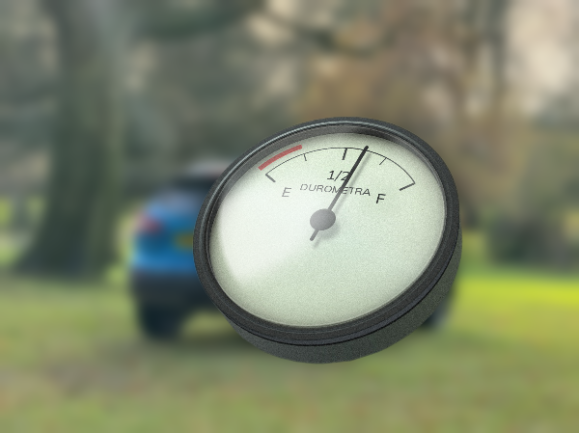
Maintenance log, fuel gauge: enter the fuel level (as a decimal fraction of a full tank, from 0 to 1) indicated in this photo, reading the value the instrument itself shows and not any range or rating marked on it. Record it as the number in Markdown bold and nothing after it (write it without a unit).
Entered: **0.625**
